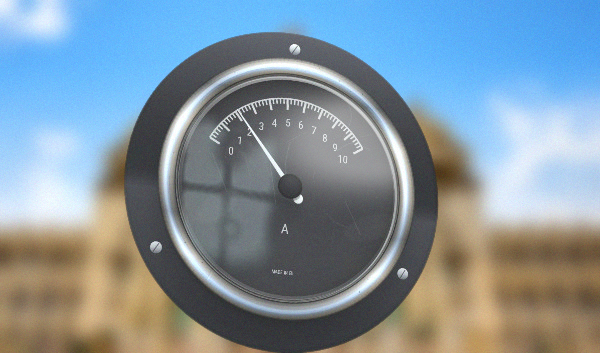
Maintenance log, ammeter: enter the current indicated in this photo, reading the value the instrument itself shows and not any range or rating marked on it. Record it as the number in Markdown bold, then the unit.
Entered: **2** A
